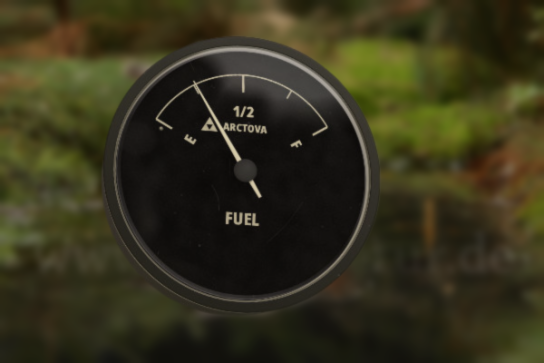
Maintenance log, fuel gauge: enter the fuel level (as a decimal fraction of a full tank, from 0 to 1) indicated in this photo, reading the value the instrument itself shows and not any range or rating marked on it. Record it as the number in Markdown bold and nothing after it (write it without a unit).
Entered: **0.25**
